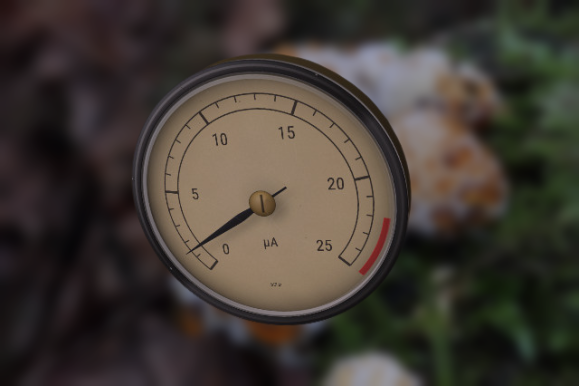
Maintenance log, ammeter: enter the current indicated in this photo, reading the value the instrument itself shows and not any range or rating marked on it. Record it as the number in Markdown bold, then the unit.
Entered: **1.5** µA
